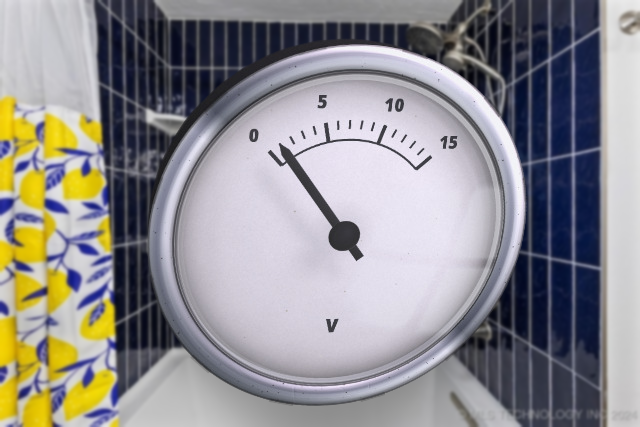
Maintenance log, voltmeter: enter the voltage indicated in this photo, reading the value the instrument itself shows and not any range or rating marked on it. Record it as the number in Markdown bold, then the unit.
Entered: **1** V
